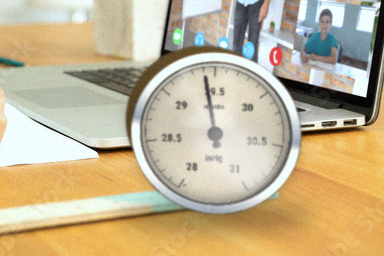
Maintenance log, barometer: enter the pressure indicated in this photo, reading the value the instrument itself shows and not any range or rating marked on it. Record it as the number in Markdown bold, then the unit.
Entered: **29.4** inHg
